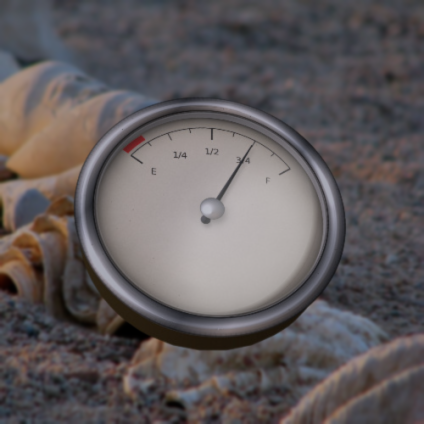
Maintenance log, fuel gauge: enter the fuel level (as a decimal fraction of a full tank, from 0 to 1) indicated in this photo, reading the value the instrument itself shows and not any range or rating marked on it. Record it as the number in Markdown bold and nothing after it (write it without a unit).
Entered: **0.75**
